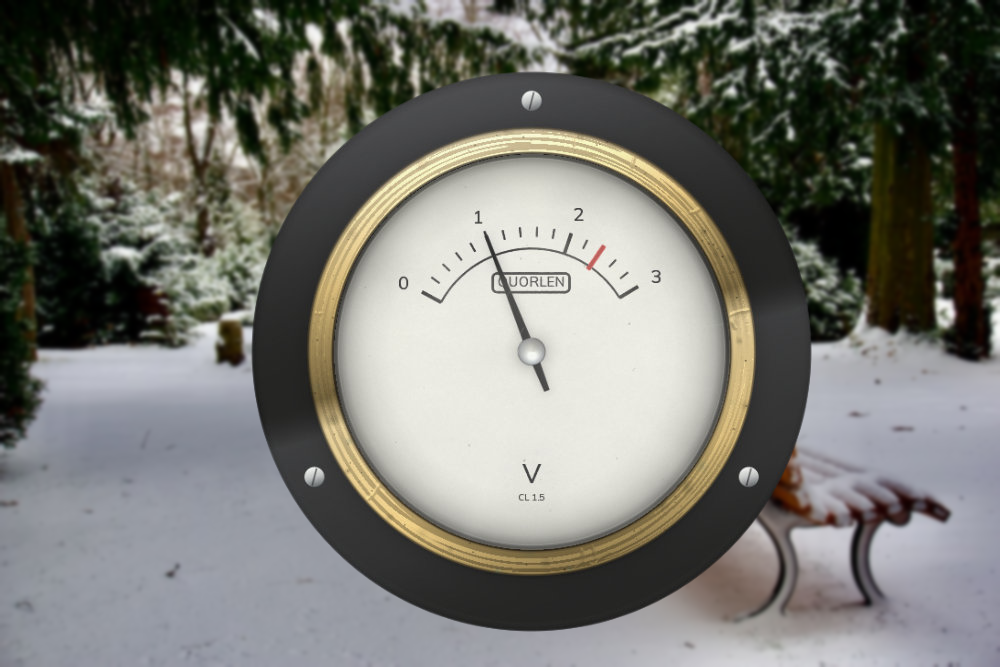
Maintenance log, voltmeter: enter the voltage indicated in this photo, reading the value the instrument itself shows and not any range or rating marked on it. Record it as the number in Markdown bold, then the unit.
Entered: **1** V
